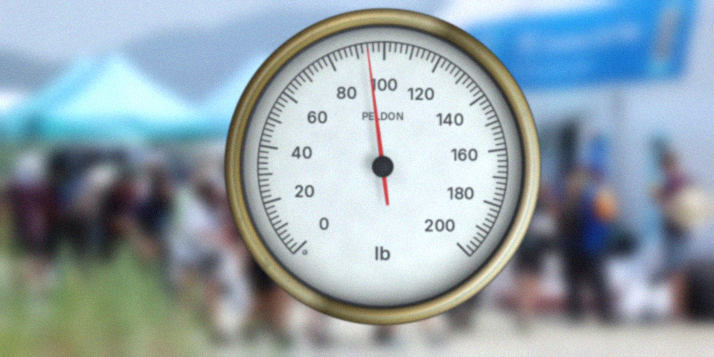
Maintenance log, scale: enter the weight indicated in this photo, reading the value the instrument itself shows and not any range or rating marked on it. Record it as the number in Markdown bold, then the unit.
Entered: **94** lb
